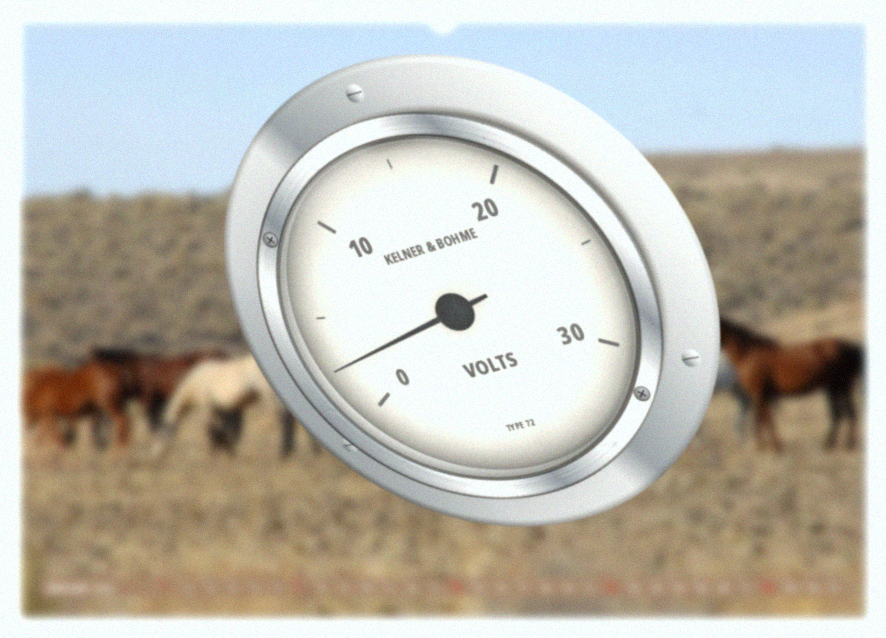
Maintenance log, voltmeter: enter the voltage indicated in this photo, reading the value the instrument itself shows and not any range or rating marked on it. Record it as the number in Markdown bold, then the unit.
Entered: **2.5** V
